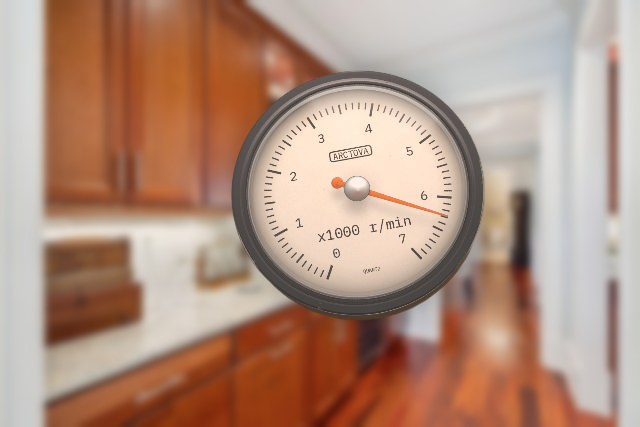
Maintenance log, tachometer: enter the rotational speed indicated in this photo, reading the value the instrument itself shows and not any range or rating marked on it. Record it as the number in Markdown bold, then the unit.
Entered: **6300** rpm
